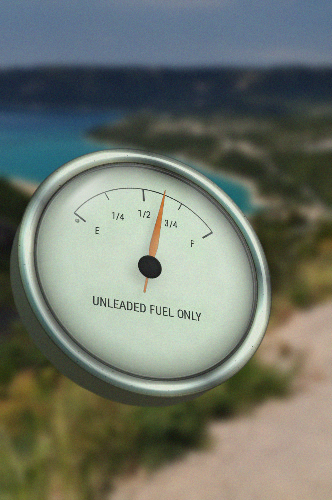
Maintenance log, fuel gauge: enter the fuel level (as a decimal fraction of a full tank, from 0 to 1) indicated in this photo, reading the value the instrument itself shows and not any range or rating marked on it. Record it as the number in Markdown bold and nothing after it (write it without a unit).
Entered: **0.625**
